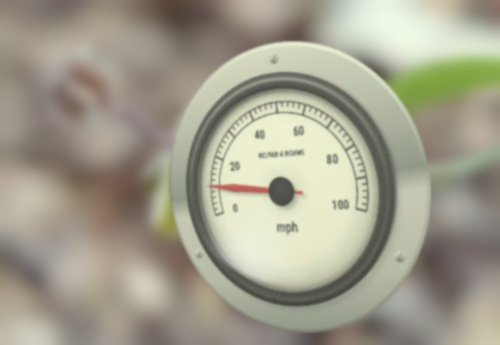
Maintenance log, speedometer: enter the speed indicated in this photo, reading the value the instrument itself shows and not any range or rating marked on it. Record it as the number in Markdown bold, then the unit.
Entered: **10** mph
